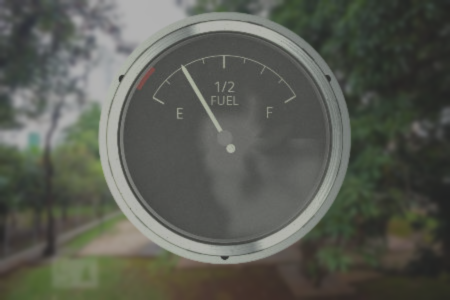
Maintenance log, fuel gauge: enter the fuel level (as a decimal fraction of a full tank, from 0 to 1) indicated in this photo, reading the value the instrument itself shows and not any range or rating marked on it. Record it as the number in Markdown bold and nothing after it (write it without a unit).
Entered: **0.25**
